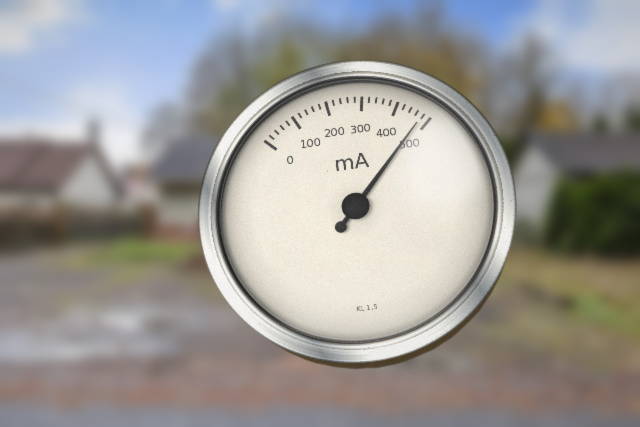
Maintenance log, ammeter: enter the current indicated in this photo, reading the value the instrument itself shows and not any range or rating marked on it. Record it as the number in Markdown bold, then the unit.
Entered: **480** mA
